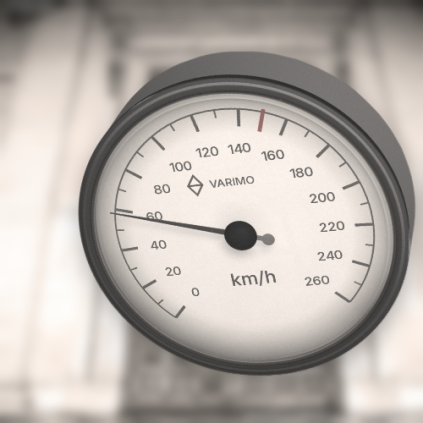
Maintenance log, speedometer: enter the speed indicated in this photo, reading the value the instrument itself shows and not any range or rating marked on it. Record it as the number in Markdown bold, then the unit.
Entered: **60** km/h
